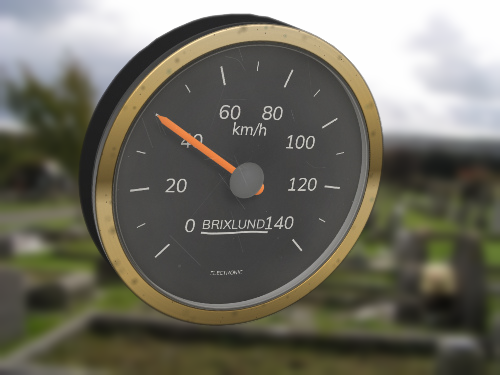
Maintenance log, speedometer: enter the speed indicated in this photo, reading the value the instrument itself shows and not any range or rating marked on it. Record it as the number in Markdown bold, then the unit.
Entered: **40** km/h
